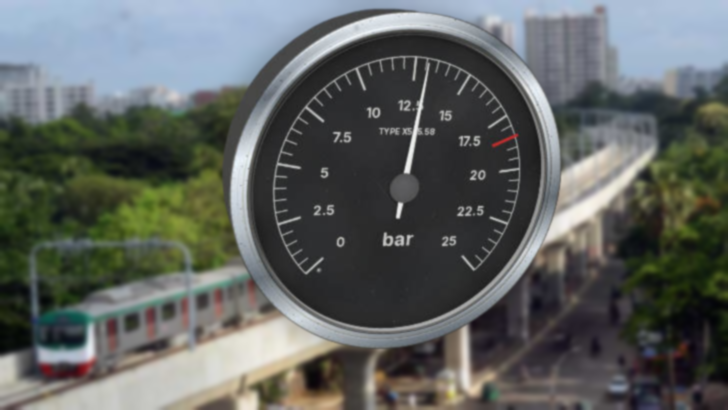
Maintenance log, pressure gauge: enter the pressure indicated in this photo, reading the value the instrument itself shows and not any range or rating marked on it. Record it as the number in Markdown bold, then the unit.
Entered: **13** bar
